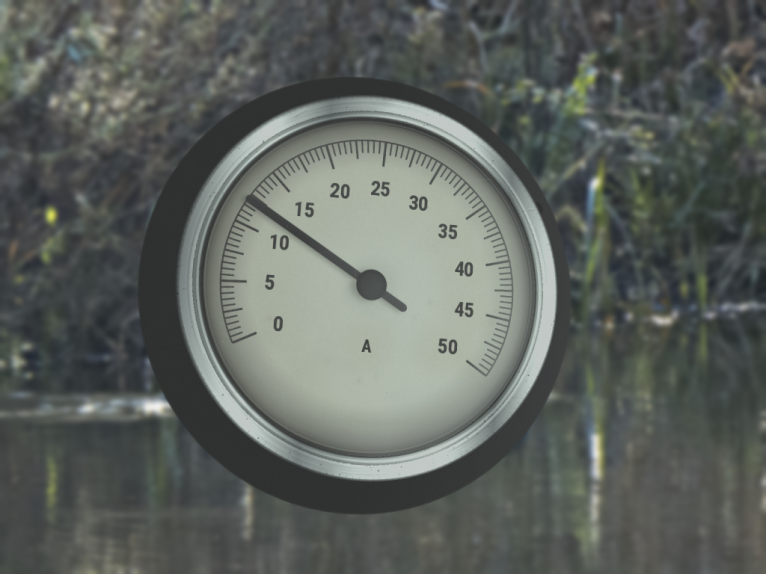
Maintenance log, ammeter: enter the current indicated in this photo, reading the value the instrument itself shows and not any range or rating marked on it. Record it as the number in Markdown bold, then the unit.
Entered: **12** A
